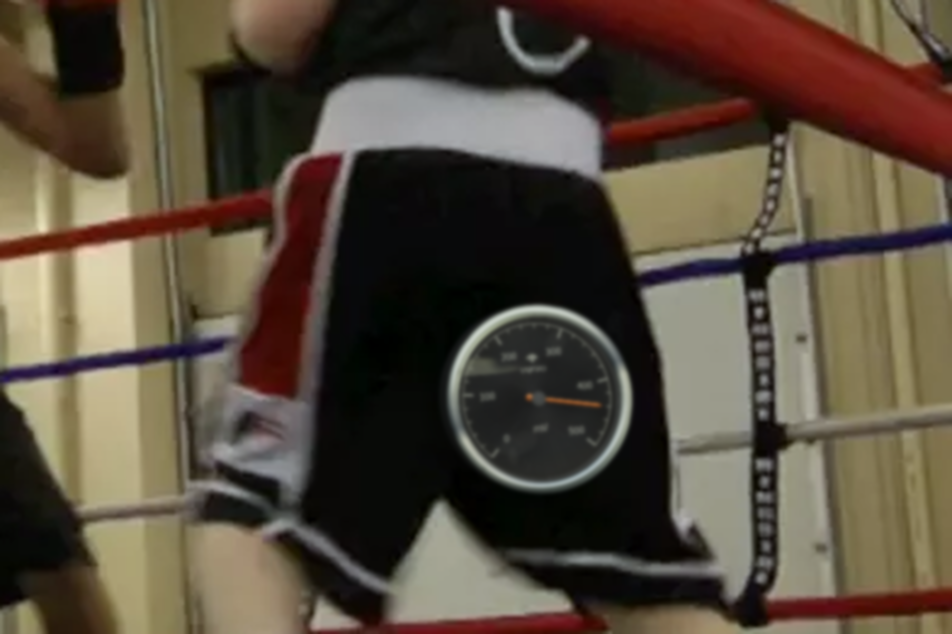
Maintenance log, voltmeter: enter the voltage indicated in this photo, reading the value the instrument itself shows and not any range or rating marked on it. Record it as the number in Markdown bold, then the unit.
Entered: **440** mV
